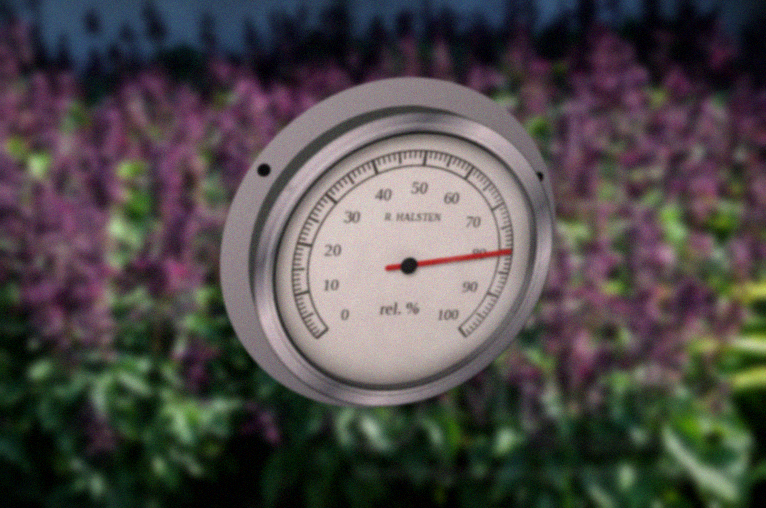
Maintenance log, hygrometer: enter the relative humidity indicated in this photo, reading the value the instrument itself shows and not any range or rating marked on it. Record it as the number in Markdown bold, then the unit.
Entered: **80** %
